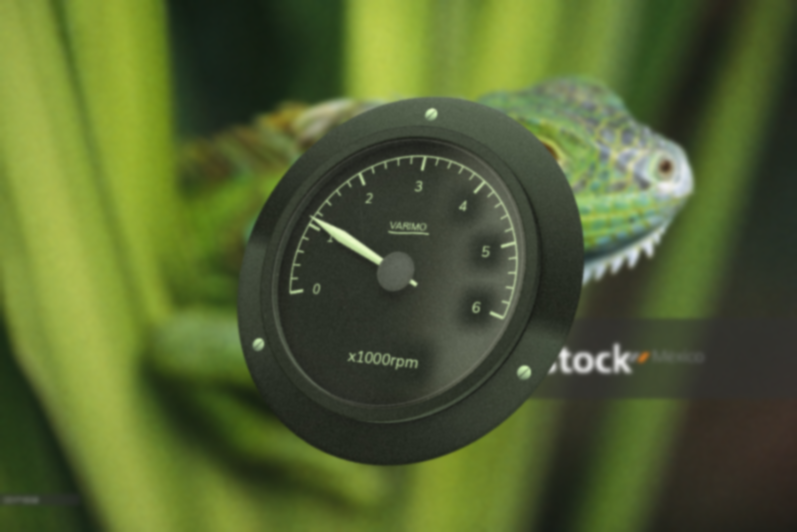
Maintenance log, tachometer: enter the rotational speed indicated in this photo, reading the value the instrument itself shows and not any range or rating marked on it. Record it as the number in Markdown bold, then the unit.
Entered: **1100** rpm
